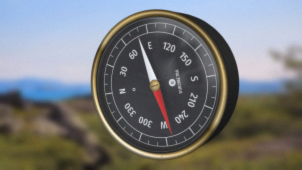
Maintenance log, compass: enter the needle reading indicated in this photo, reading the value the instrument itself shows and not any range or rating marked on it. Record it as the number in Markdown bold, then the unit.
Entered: **260** °
